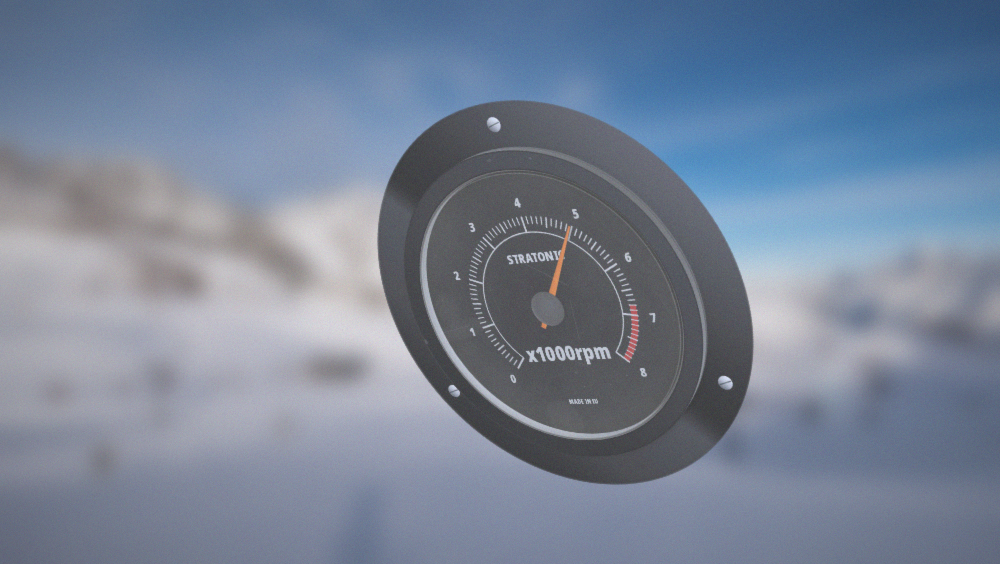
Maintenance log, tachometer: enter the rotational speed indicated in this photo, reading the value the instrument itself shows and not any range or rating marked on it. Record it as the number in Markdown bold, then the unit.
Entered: **5000** rpm
